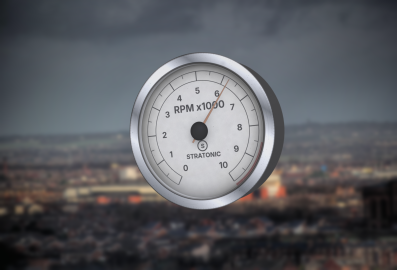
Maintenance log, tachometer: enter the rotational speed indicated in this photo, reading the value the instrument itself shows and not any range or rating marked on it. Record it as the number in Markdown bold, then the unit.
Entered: **6250** rpm
